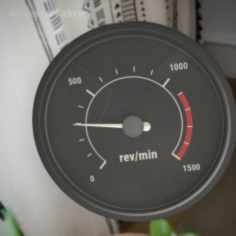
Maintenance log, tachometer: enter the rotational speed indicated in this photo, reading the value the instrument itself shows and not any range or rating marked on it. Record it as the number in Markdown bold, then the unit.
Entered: **300** rpm
